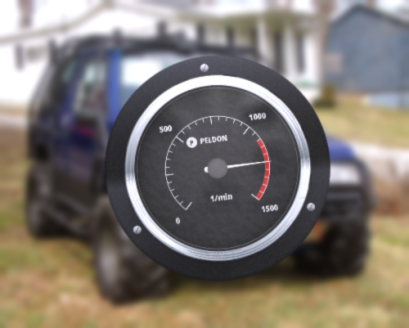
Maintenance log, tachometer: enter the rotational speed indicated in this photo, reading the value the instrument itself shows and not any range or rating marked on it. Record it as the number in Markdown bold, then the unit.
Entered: **1250** rpm
